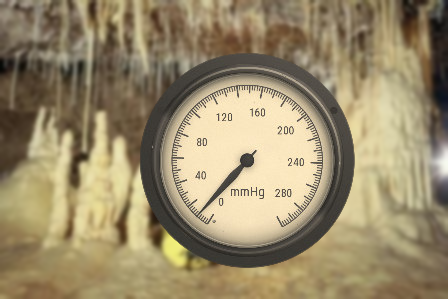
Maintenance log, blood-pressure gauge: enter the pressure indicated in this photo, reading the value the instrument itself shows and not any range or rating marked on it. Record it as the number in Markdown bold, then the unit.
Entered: **10** mmHg
